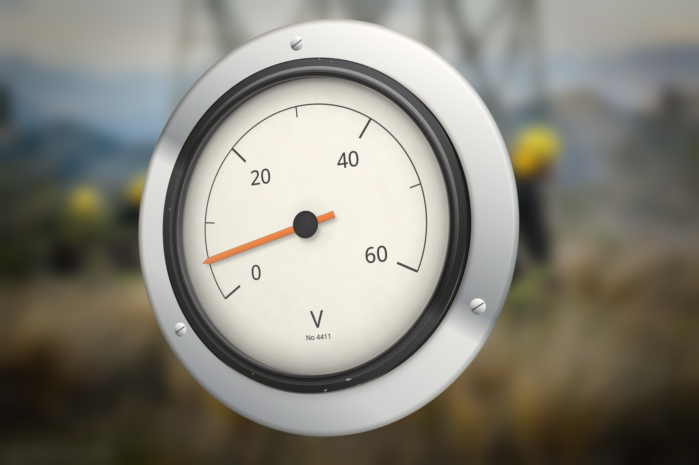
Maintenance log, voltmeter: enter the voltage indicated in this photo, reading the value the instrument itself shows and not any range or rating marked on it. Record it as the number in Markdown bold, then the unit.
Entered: **5** V
